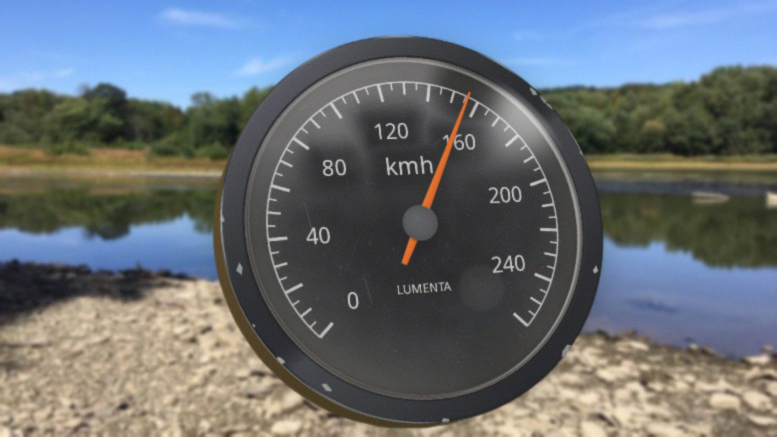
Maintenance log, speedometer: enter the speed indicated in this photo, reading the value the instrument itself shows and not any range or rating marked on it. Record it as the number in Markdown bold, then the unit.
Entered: **155** km/h
